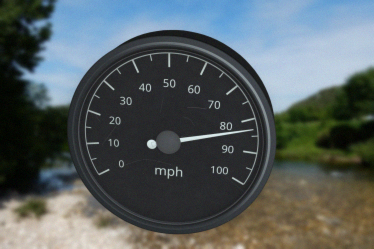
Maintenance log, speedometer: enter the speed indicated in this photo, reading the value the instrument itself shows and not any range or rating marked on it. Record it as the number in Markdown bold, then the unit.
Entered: **82.5** mph
